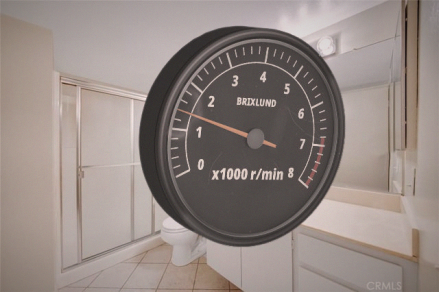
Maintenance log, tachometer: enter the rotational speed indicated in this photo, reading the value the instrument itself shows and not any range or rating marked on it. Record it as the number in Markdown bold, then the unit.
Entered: **1400** rpm
